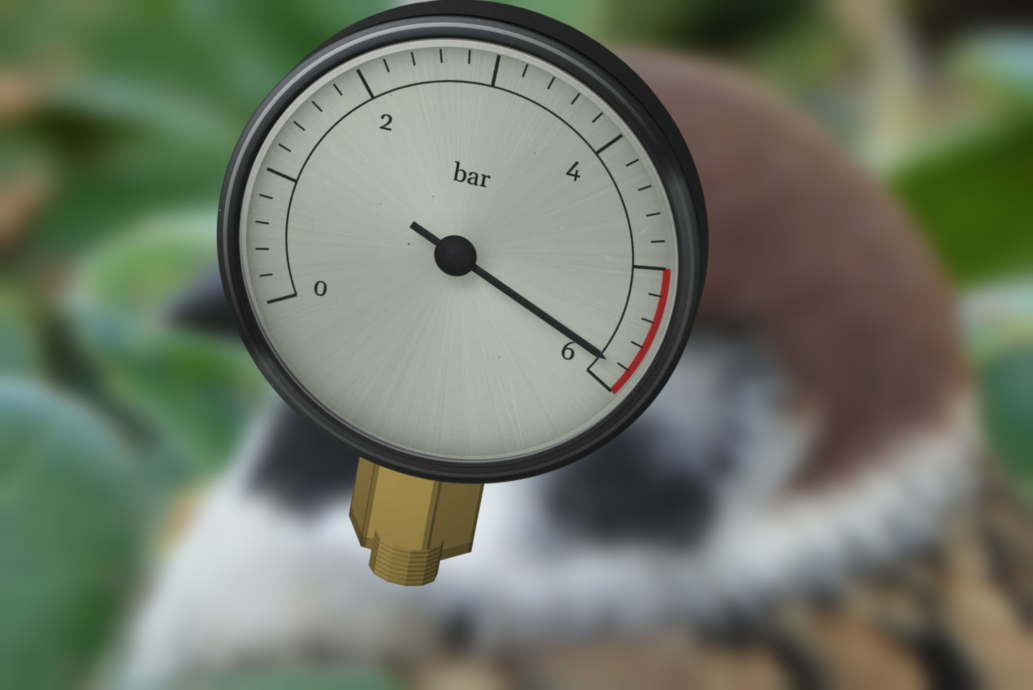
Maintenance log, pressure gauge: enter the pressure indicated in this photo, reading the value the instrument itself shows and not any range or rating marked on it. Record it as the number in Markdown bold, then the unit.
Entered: **5.8** bar
